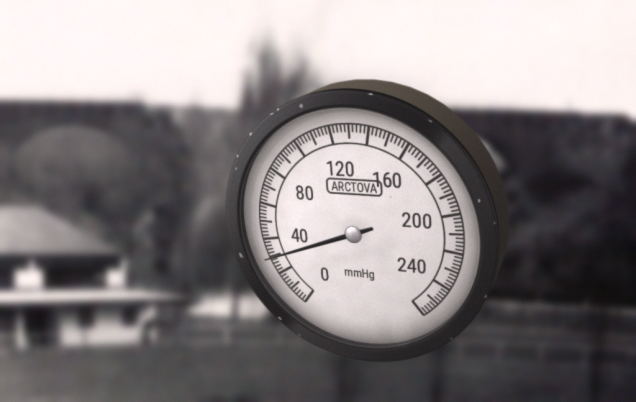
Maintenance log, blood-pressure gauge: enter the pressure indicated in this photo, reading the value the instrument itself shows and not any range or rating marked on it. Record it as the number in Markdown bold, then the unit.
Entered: **30** mmHg
